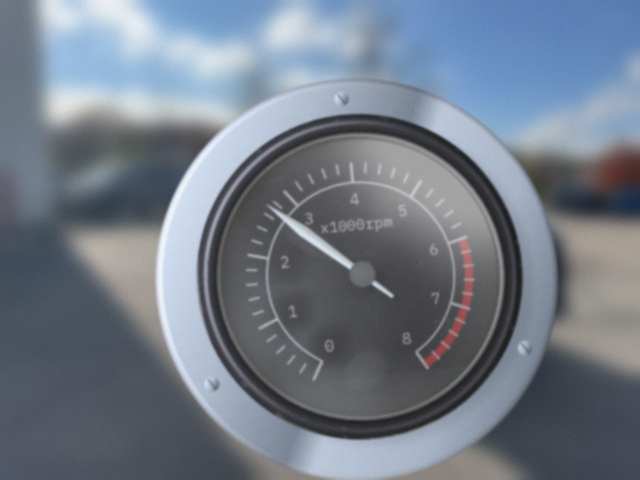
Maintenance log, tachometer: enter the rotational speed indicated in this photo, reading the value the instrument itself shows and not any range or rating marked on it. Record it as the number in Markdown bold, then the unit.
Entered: **2700** rpm
